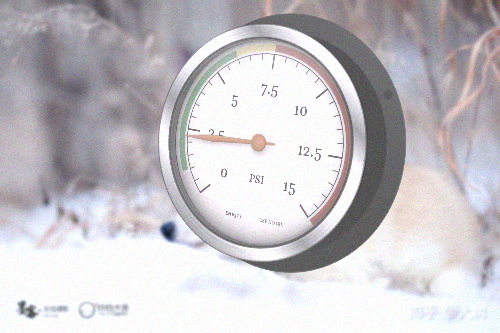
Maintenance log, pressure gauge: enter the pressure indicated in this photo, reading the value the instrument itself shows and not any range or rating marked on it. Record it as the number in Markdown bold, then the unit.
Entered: **2.25** psi
